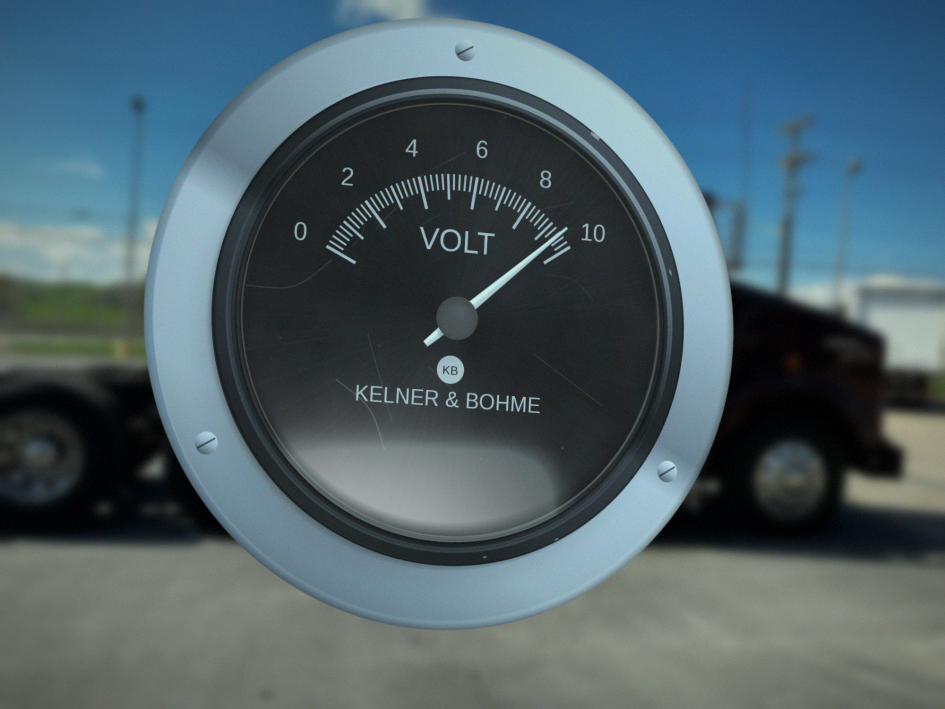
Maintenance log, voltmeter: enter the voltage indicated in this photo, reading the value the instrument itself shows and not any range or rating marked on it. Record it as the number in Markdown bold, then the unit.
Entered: **9.4** V
